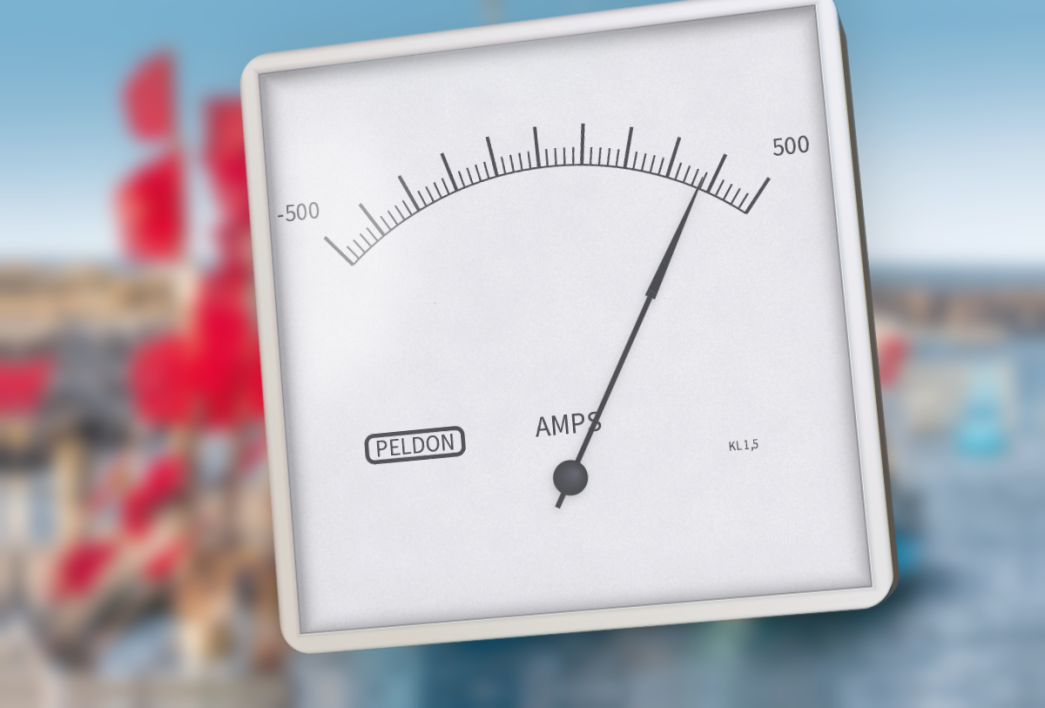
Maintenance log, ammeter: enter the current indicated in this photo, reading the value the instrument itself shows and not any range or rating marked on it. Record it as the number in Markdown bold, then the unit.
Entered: **380** A
